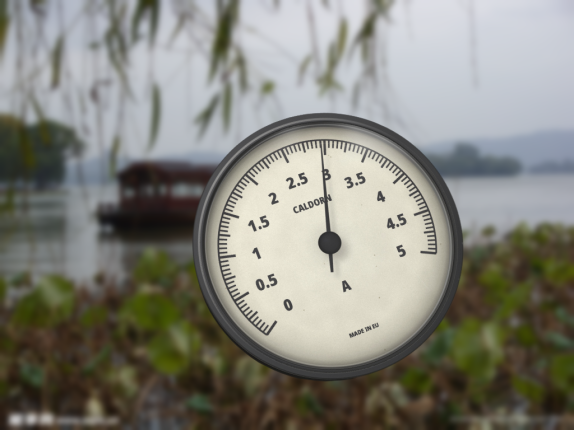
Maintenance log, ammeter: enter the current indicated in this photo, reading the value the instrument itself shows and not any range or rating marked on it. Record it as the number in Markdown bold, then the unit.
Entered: **2.95** A
